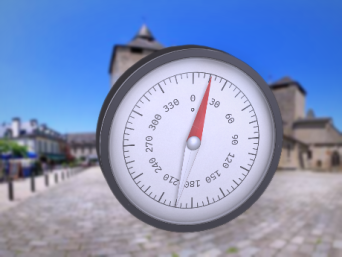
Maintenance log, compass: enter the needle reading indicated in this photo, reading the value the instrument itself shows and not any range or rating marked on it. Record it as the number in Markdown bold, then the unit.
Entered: **15** °
